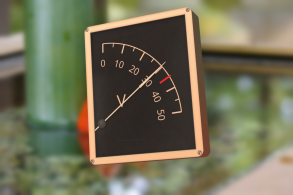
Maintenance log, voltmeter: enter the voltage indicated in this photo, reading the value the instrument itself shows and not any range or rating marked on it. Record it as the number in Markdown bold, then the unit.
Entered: **30** V
